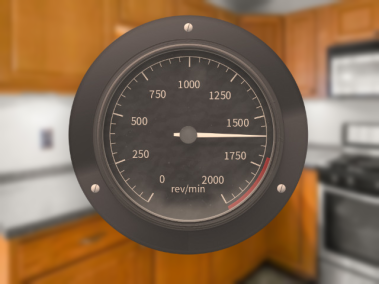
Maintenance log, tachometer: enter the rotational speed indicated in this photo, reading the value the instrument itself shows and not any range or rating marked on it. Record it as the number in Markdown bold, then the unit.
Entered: **1600** rpm
